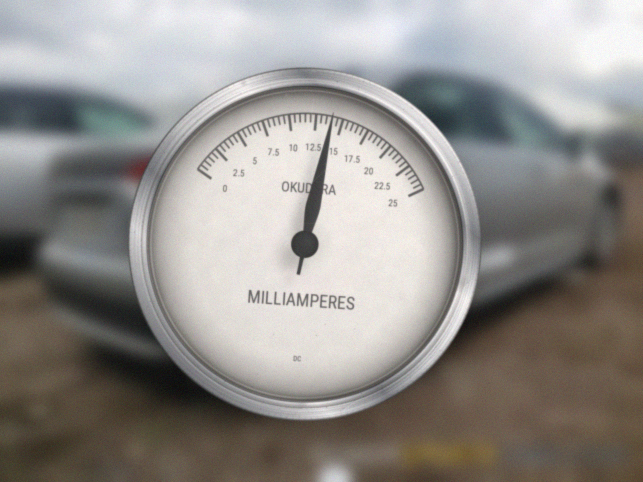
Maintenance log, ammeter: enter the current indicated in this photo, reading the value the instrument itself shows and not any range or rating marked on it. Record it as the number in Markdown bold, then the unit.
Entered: **14** mA
